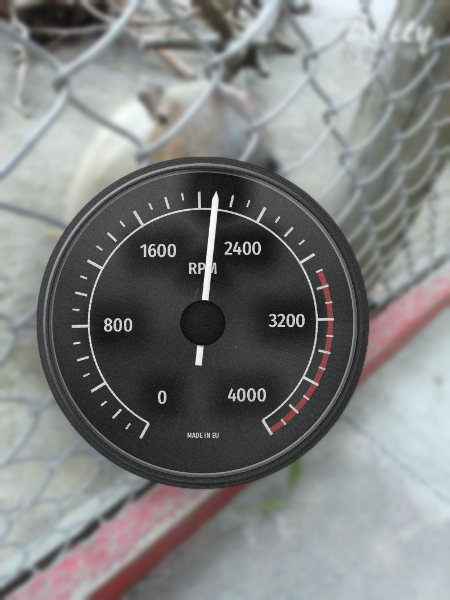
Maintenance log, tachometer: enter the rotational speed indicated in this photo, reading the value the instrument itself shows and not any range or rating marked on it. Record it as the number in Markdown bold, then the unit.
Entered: **2100** rpm
